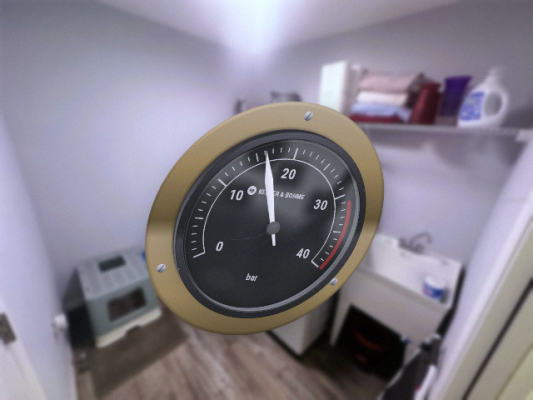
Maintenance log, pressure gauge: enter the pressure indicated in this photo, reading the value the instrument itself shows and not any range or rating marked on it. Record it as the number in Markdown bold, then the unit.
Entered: **16** bar
